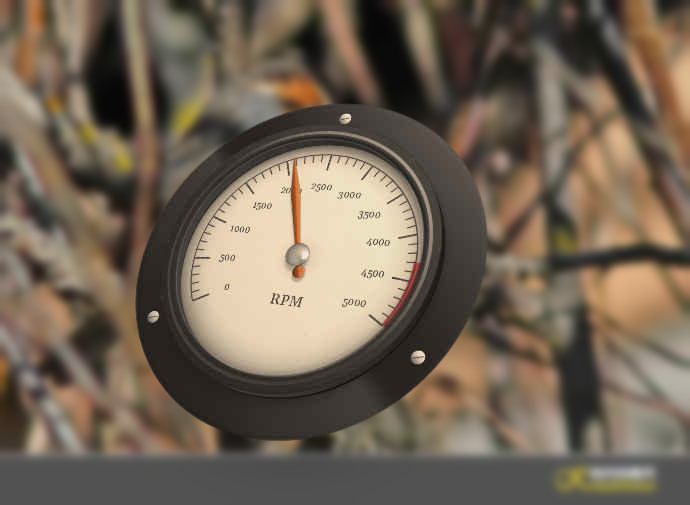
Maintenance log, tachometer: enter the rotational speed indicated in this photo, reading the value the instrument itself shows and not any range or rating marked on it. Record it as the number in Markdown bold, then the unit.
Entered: **2100** rpm
